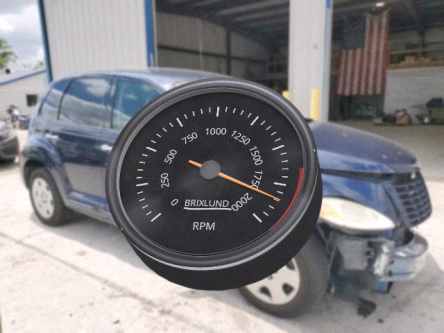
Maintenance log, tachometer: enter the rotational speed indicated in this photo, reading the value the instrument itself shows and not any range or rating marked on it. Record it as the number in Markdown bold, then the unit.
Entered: **1850** rpm
